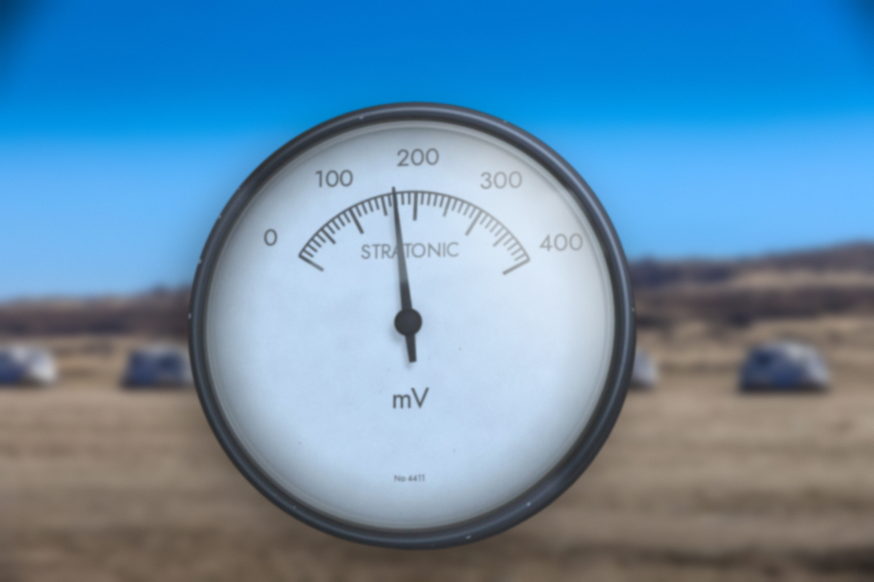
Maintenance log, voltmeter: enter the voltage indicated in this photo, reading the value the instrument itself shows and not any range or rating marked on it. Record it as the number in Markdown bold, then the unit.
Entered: **170** mV
